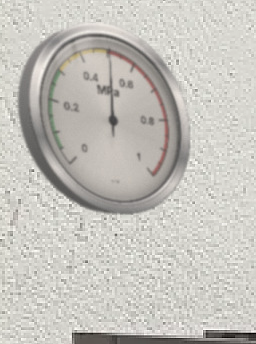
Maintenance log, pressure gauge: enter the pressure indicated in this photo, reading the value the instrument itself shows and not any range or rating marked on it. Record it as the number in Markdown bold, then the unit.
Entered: **0.5** MPa
